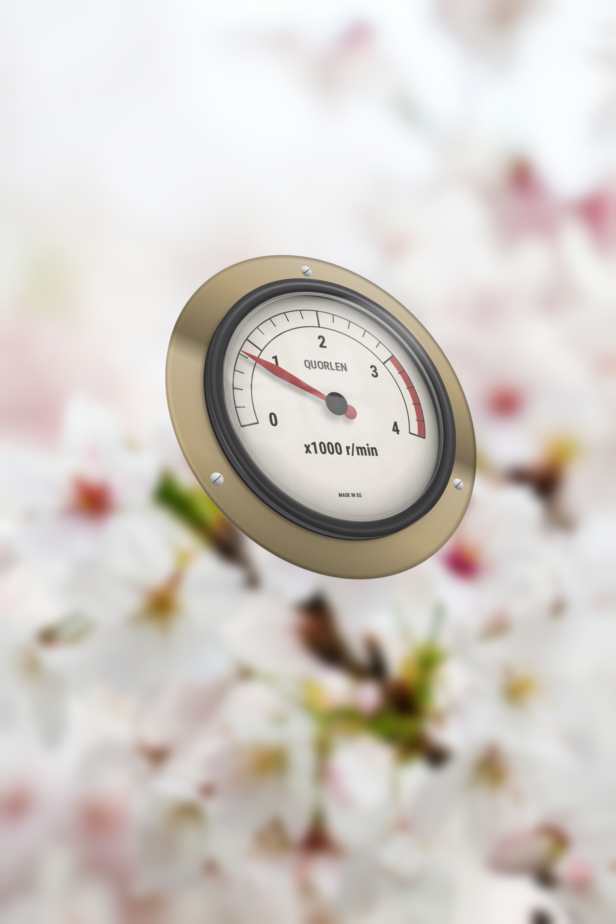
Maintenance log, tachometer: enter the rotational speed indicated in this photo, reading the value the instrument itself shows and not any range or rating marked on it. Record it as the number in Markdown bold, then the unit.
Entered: **800** rpm
